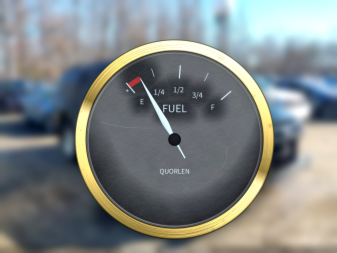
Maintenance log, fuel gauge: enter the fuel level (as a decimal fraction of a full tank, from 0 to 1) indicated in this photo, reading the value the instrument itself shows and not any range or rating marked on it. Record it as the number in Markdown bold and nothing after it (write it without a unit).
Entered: **0.125**
